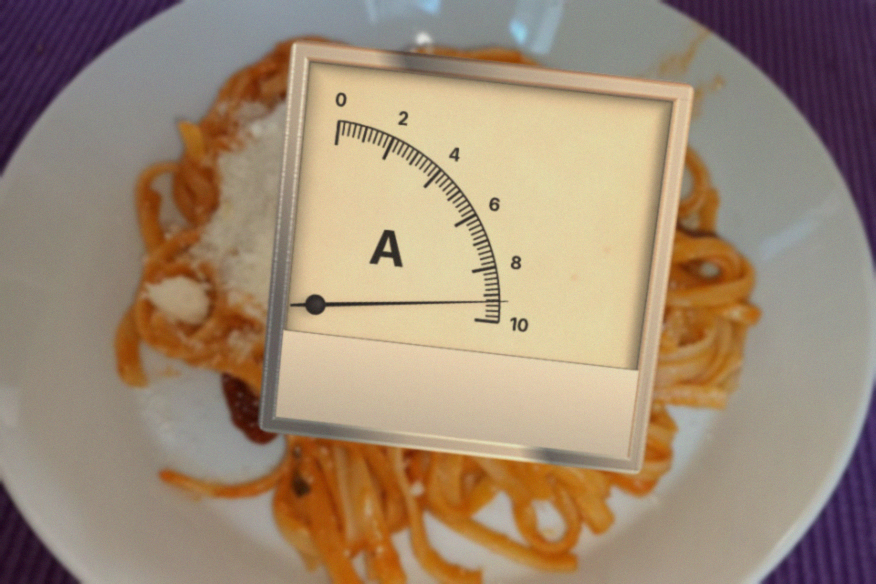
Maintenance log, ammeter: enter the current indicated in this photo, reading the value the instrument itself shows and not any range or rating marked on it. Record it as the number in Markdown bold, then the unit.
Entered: **9.2** A
